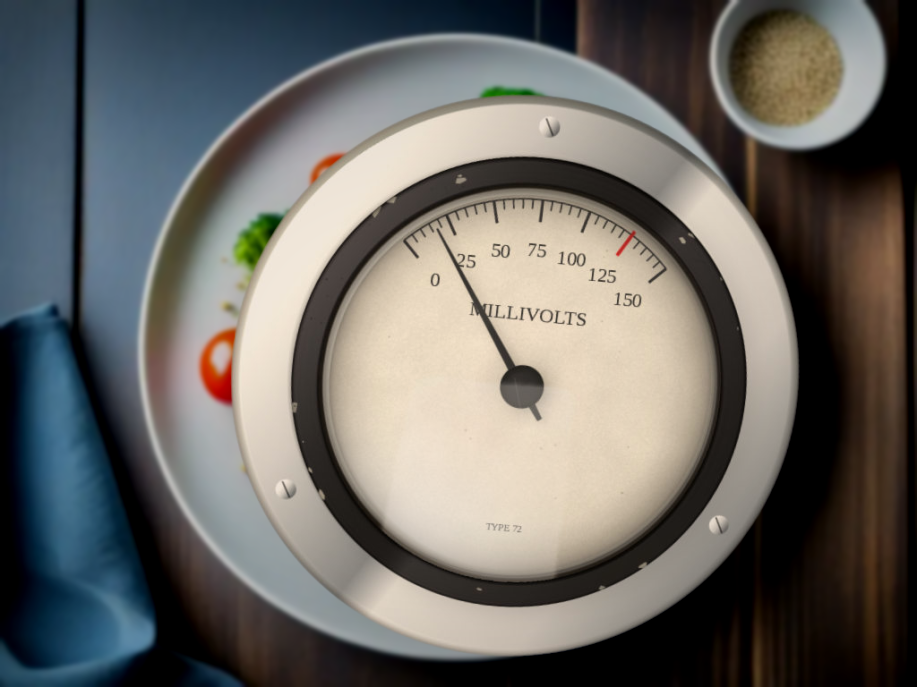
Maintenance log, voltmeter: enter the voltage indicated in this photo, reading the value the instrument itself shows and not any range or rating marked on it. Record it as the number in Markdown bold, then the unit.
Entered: **17.5** mV
